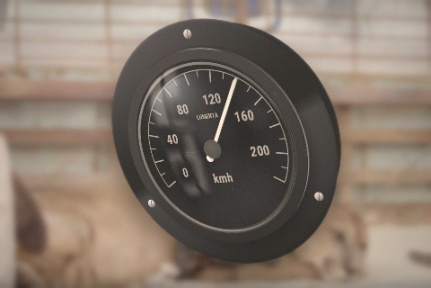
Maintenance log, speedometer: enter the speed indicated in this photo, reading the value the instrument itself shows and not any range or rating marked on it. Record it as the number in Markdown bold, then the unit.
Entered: **140** km/h
